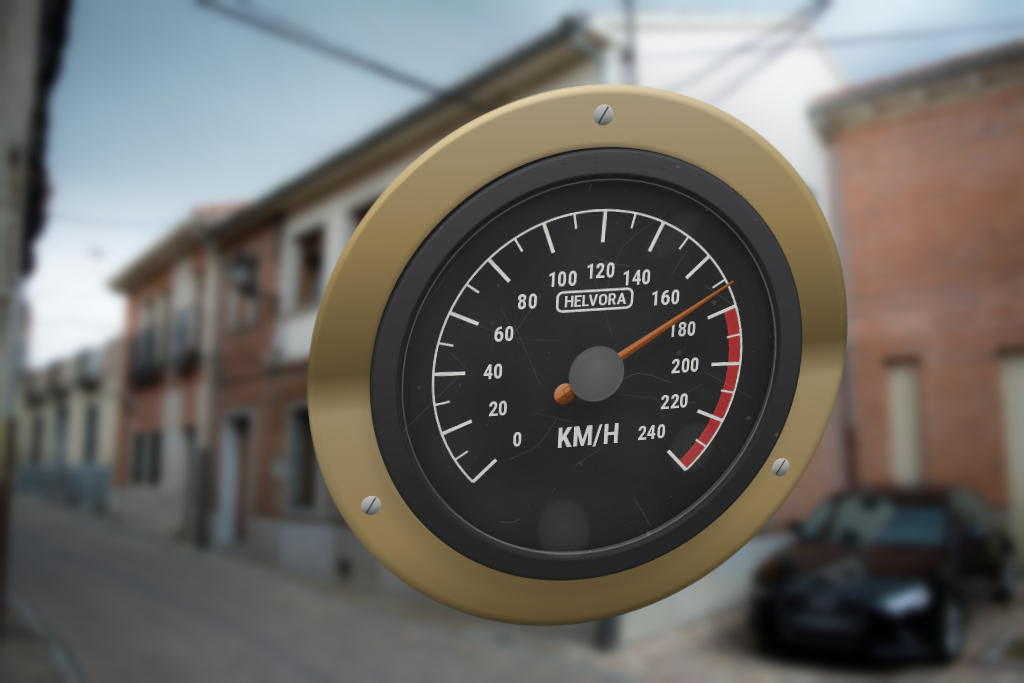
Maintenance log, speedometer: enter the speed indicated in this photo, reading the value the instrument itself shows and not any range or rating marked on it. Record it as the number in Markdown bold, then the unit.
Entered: **170** km/h
